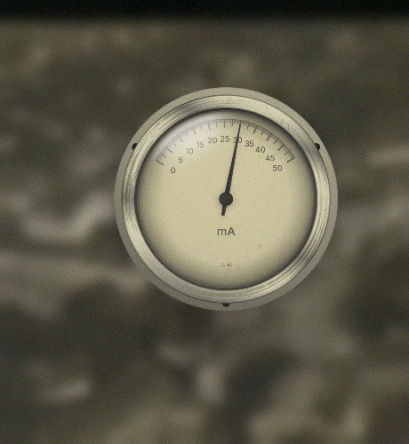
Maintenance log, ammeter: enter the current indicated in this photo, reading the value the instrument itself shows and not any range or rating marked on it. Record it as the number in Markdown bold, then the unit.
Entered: **30** mA
